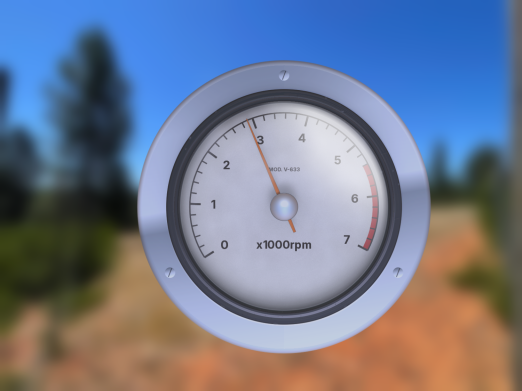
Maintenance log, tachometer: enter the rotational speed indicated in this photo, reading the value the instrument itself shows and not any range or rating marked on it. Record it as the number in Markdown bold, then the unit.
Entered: **2900** rpm
